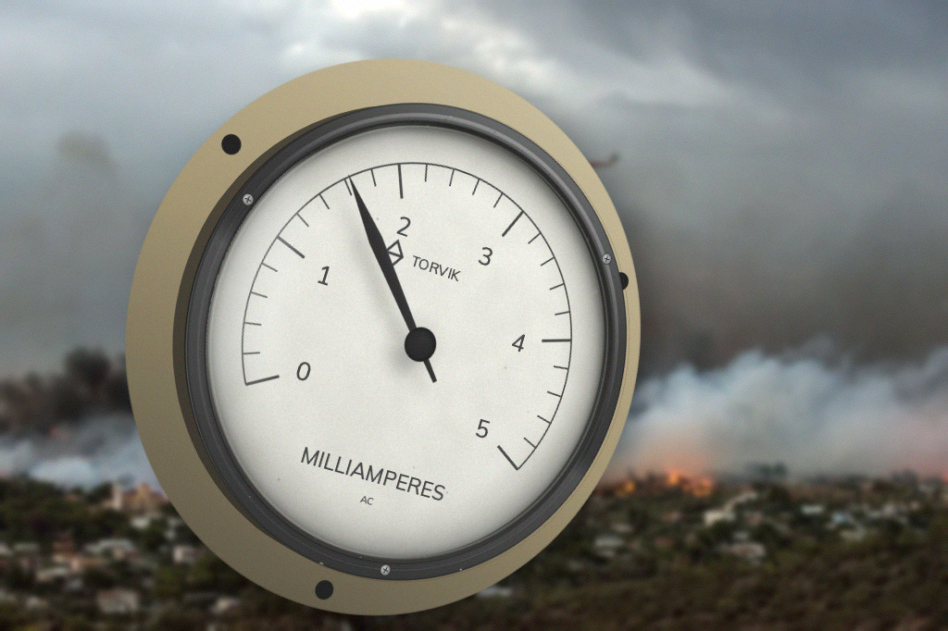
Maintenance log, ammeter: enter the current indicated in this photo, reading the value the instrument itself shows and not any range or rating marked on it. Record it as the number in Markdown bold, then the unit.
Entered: **1.6** mA
